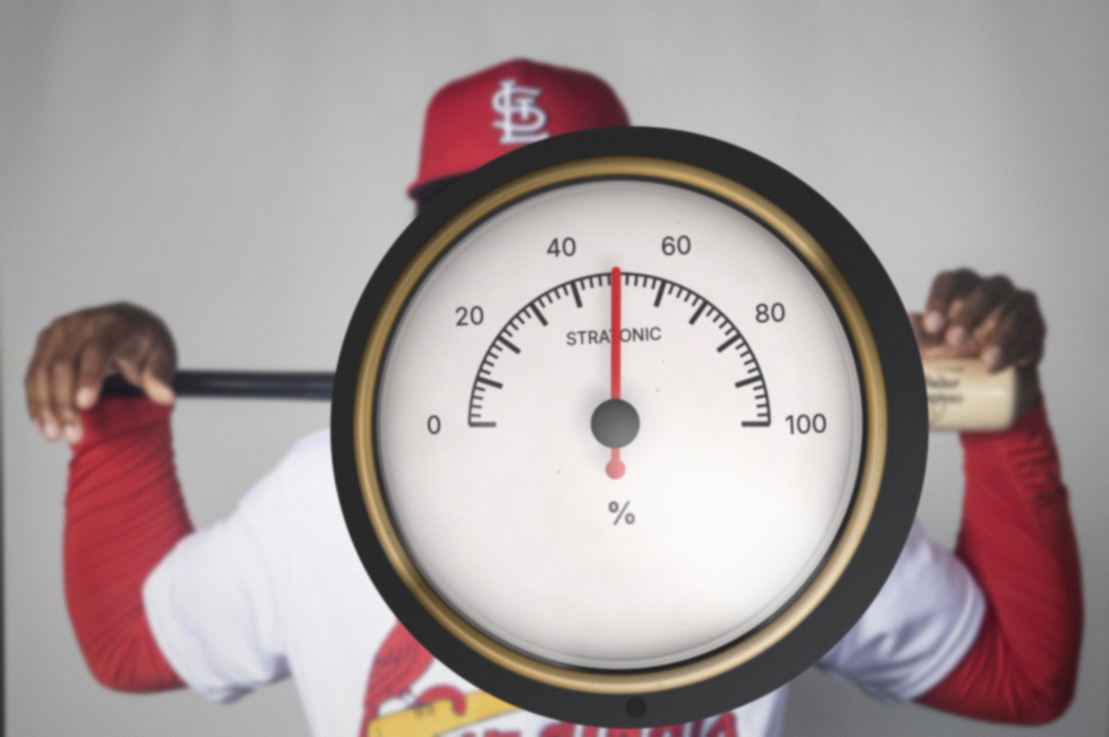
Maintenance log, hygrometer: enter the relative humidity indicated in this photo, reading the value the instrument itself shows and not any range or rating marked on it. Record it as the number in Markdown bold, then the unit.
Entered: **50** %
